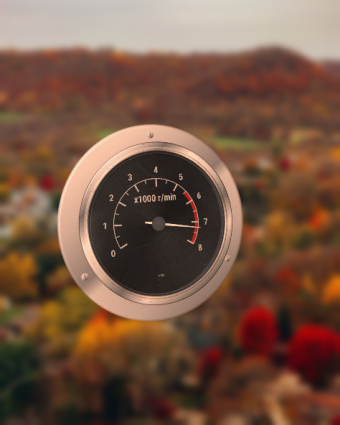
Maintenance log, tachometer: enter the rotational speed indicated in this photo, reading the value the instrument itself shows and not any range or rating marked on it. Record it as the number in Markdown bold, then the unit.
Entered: **7250** rpm
